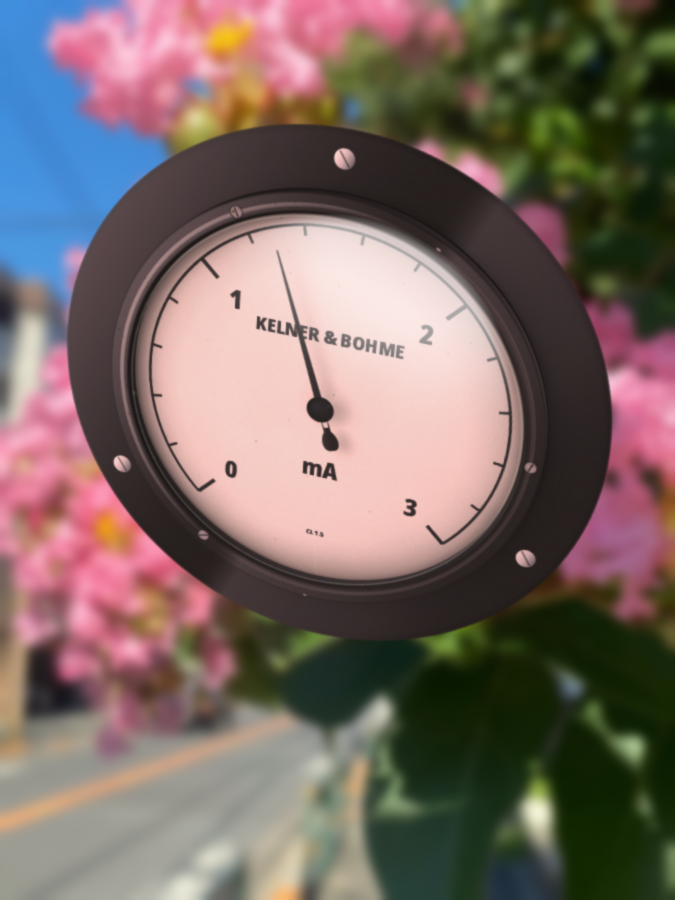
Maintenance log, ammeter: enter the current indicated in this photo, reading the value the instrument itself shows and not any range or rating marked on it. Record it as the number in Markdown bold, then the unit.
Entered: **1.3** mA
